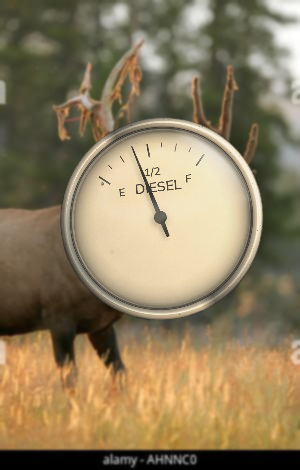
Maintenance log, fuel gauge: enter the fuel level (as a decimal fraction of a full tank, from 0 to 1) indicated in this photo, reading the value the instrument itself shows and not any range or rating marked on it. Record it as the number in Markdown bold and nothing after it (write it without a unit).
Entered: **0.375**
